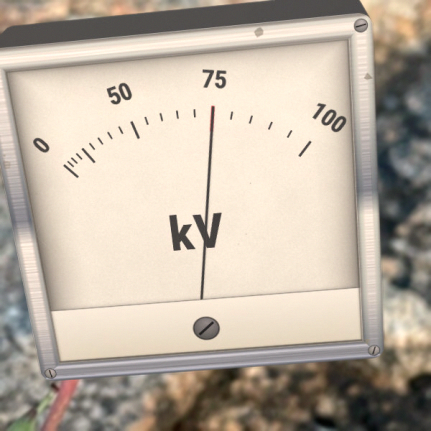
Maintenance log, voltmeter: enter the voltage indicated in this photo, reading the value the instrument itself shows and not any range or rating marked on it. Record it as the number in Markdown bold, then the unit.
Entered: **75** kV
